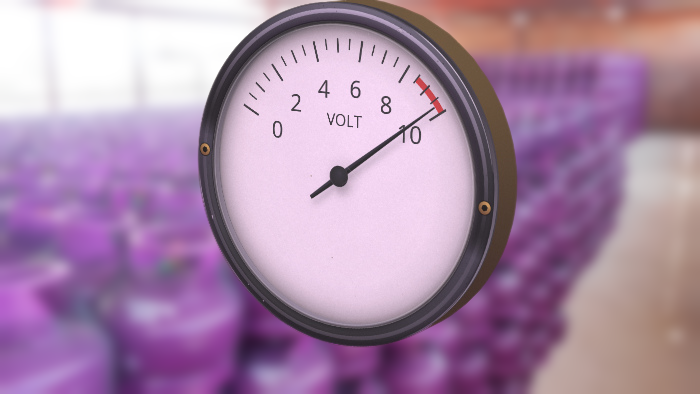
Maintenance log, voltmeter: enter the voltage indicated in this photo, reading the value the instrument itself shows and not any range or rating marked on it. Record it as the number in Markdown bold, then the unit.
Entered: **9.75** V
